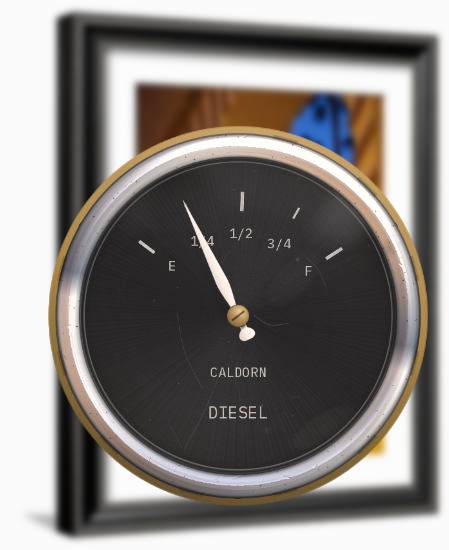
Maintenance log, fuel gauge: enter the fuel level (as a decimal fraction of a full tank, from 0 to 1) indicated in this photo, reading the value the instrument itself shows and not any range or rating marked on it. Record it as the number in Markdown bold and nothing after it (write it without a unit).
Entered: **0.25**
